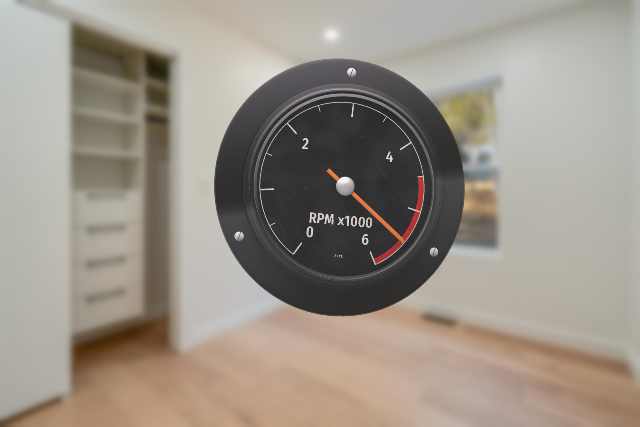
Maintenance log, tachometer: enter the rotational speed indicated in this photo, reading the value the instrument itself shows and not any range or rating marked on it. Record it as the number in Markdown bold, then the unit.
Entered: **5500** rpm
